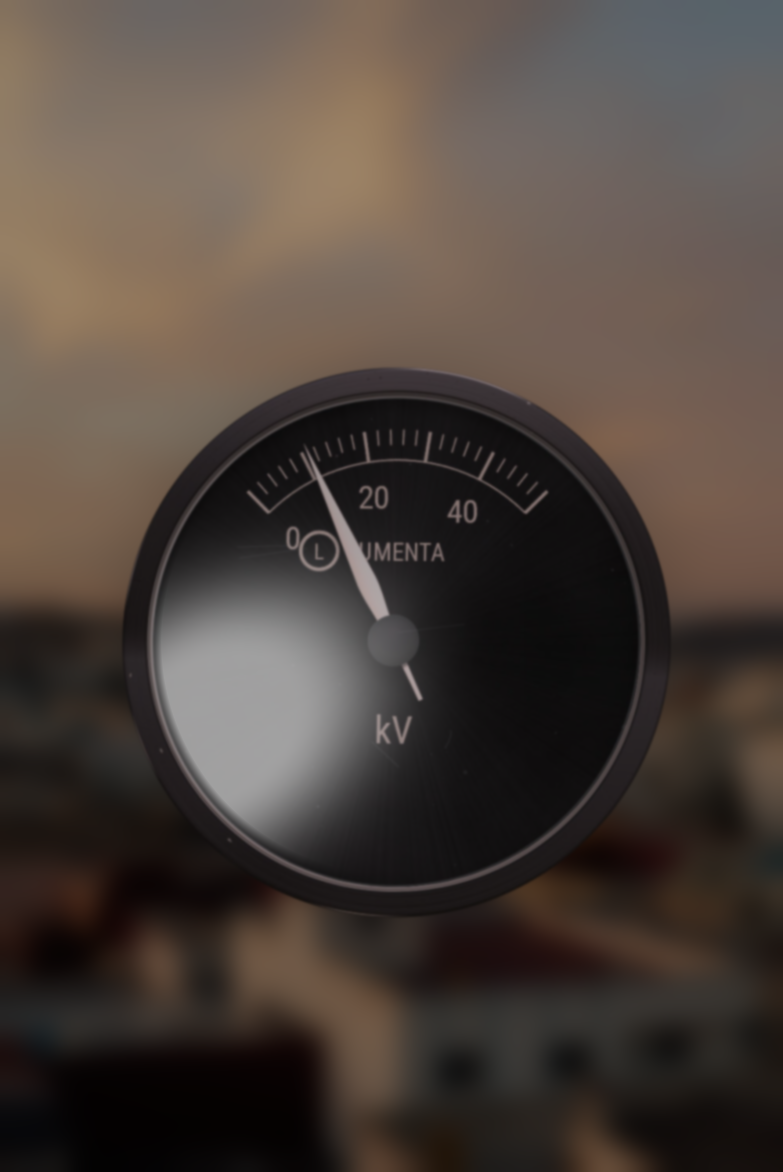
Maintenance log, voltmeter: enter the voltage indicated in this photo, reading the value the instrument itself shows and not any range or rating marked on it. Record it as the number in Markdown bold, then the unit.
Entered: **11** kV
